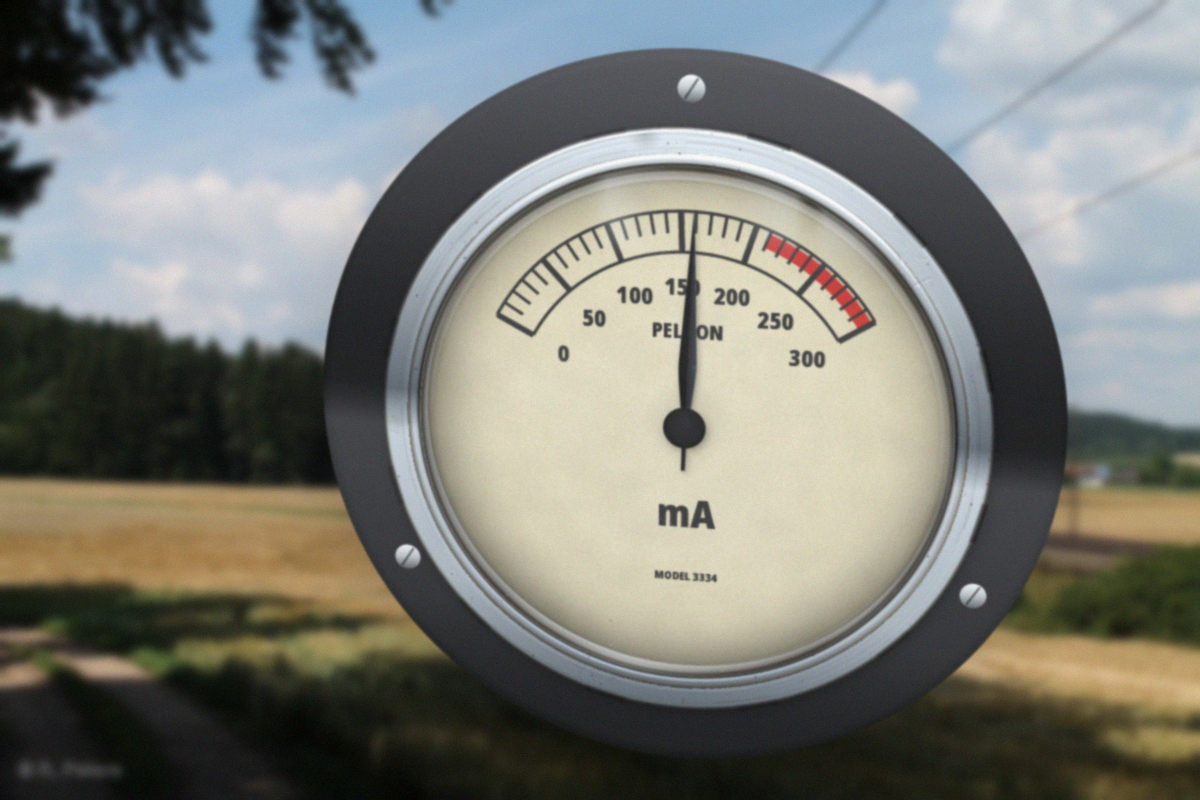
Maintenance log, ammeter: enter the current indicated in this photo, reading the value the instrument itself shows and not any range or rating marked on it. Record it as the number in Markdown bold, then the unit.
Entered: **160** mA
